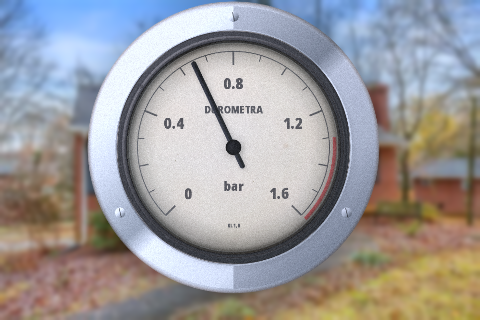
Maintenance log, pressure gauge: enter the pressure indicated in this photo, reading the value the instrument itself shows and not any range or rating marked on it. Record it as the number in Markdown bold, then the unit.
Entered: **0.65** bar
